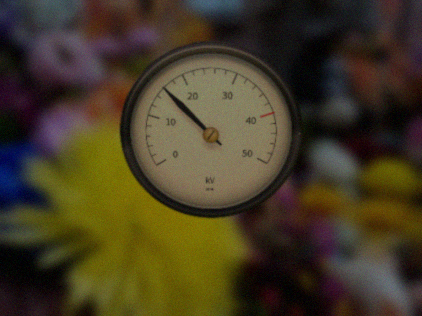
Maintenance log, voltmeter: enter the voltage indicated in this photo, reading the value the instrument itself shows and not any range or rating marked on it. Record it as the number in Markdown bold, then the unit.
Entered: **16** kV
